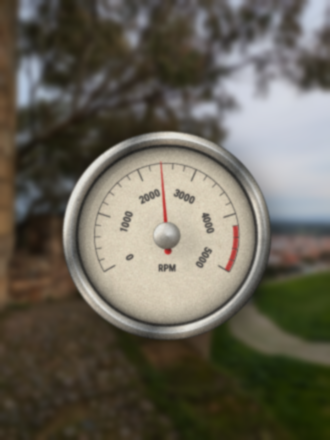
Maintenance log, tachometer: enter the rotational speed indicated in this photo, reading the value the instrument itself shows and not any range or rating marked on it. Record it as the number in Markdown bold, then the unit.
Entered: **2400** rpm
